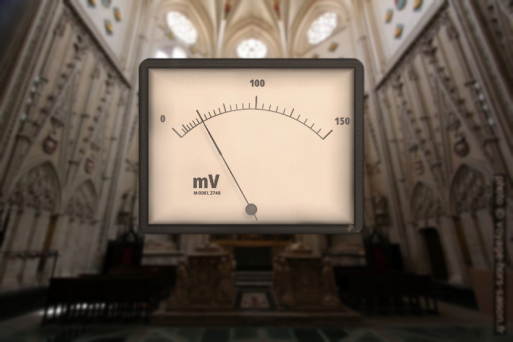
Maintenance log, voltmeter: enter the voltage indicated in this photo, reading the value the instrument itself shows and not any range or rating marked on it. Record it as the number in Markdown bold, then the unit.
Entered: **50** mV
